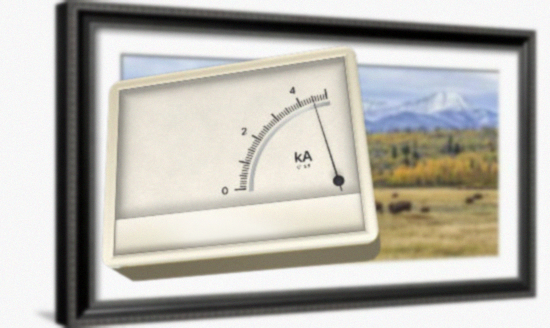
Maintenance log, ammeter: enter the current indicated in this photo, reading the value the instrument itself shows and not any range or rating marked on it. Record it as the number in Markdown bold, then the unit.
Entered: **4.5** kA
